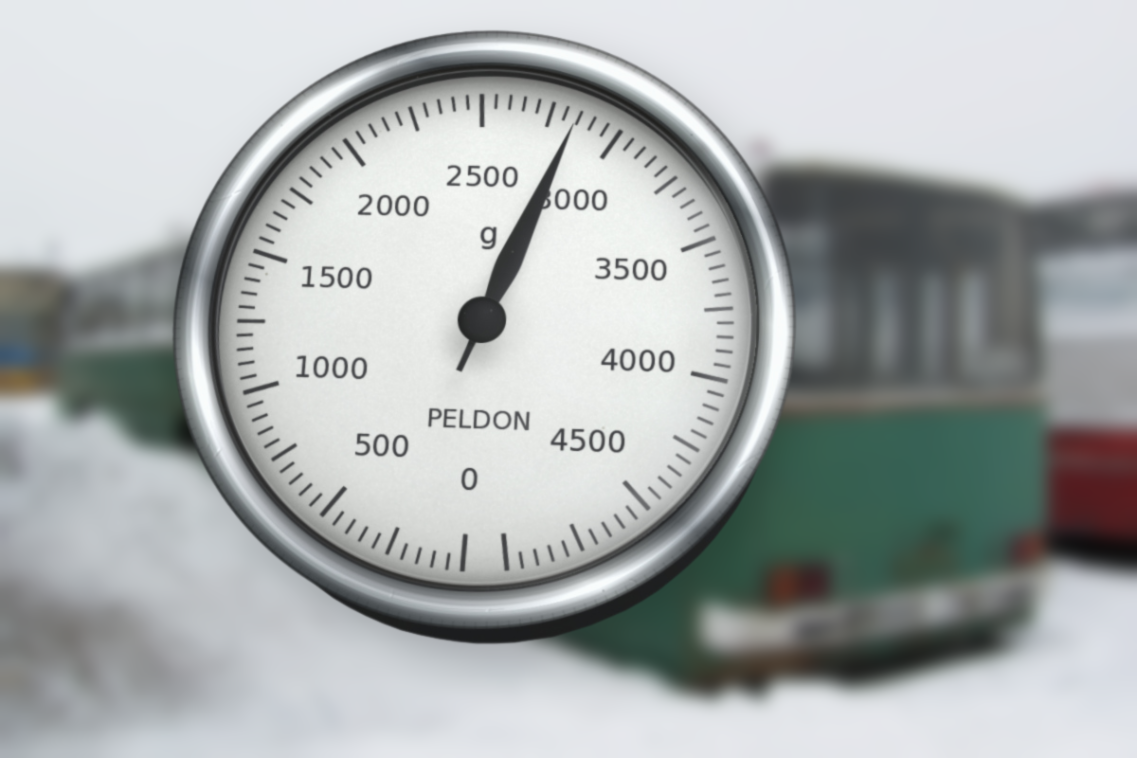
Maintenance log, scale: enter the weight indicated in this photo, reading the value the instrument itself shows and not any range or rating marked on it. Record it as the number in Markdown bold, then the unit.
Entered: **2850** g
